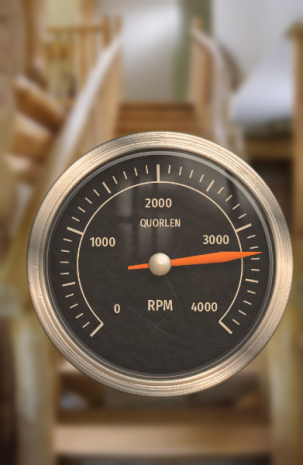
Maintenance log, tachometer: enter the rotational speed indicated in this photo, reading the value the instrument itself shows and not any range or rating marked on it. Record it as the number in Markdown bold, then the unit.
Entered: **3250** rpm
